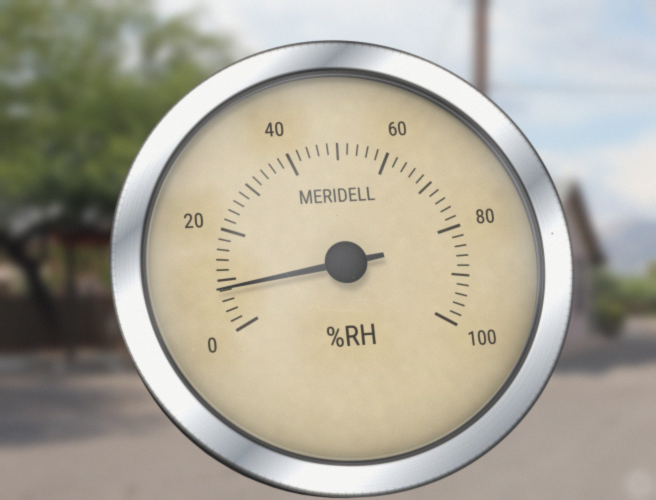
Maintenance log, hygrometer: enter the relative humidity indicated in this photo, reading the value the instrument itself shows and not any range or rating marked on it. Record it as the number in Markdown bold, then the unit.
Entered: **8** %
